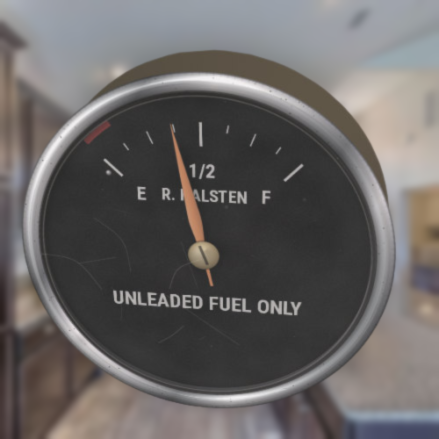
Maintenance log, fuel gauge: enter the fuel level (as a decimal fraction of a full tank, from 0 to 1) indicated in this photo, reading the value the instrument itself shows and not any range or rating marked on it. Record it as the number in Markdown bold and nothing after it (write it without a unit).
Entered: **0.375**
